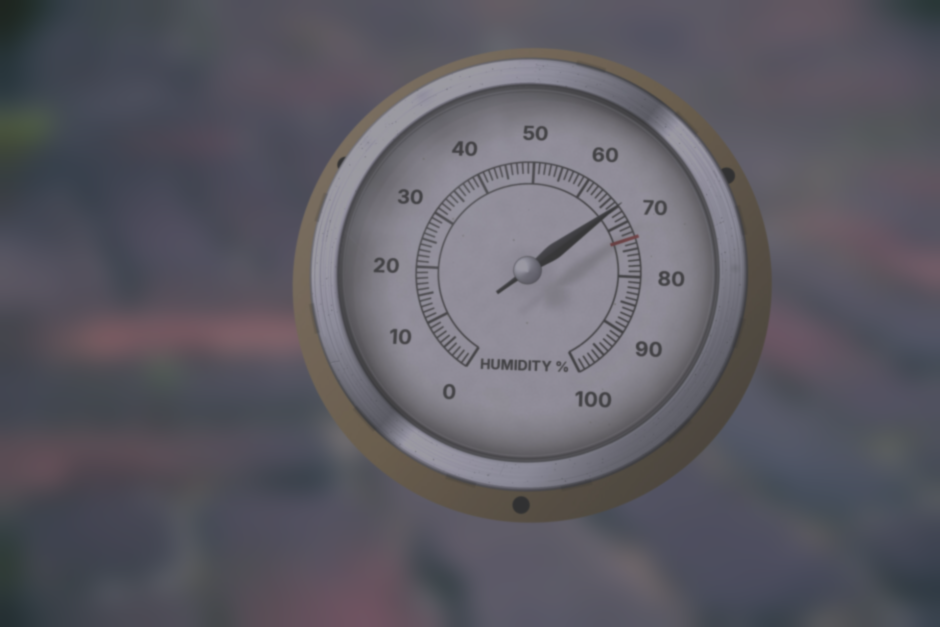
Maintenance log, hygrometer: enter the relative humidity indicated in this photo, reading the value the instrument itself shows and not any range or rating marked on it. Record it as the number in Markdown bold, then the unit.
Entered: **67** %
